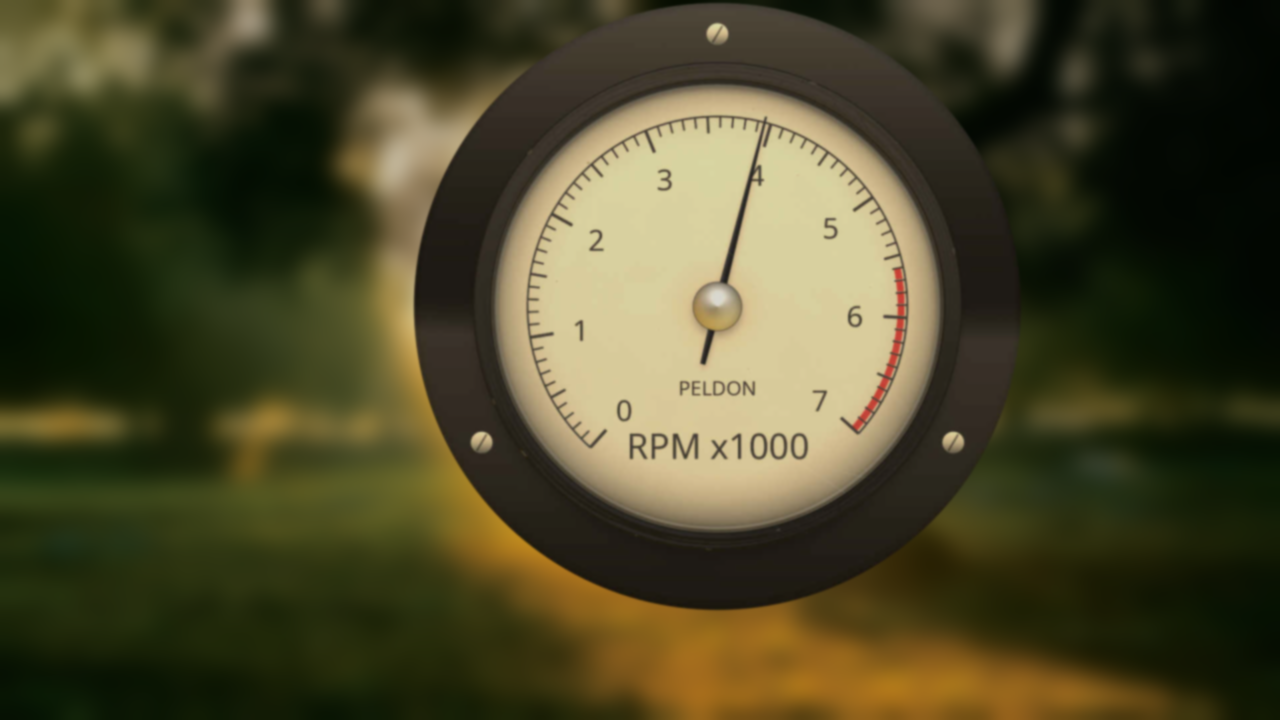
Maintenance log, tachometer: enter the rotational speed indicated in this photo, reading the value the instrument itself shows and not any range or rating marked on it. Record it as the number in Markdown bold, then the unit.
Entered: **3950** rpm
